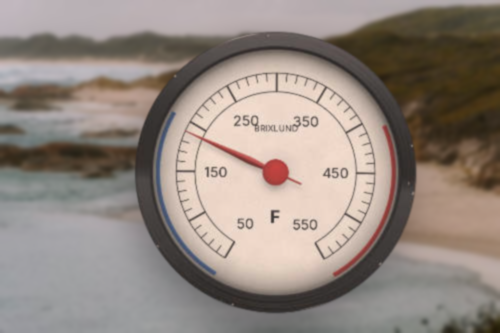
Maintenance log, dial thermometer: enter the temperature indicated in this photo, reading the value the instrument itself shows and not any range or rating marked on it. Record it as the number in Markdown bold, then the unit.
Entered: **190** °F
